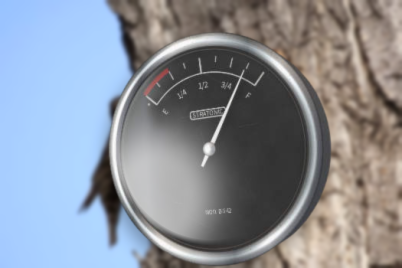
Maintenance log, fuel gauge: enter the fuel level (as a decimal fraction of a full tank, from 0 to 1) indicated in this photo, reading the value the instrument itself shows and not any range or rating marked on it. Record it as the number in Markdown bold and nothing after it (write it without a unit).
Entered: **0.875**
